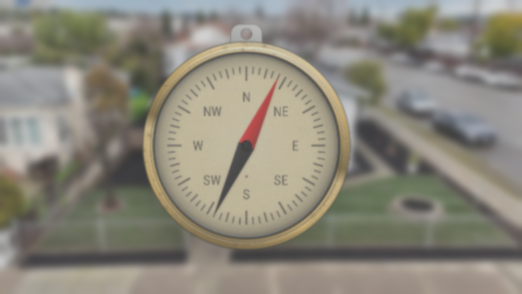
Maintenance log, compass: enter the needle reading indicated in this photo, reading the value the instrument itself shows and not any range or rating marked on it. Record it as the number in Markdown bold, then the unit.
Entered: **25** °
